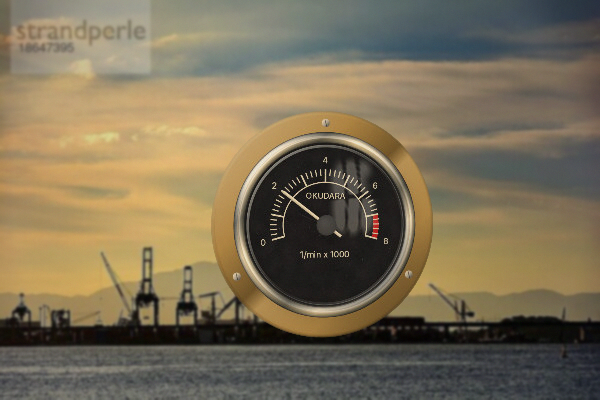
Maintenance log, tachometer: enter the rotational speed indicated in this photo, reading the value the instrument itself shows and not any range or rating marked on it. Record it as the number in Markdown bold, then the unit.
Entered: **2000** rpm
